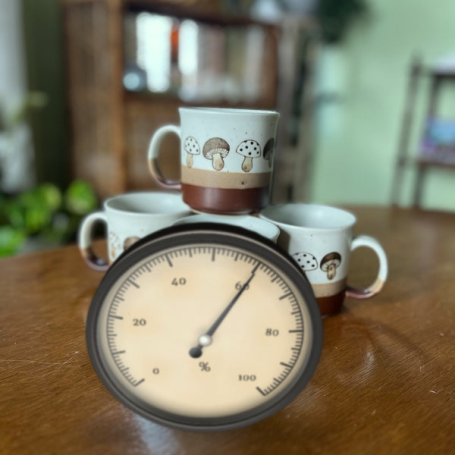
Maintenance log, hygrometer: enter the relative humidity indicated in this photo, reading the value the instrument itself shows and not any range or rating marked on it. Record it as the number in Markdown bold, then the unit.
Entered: **60** %
